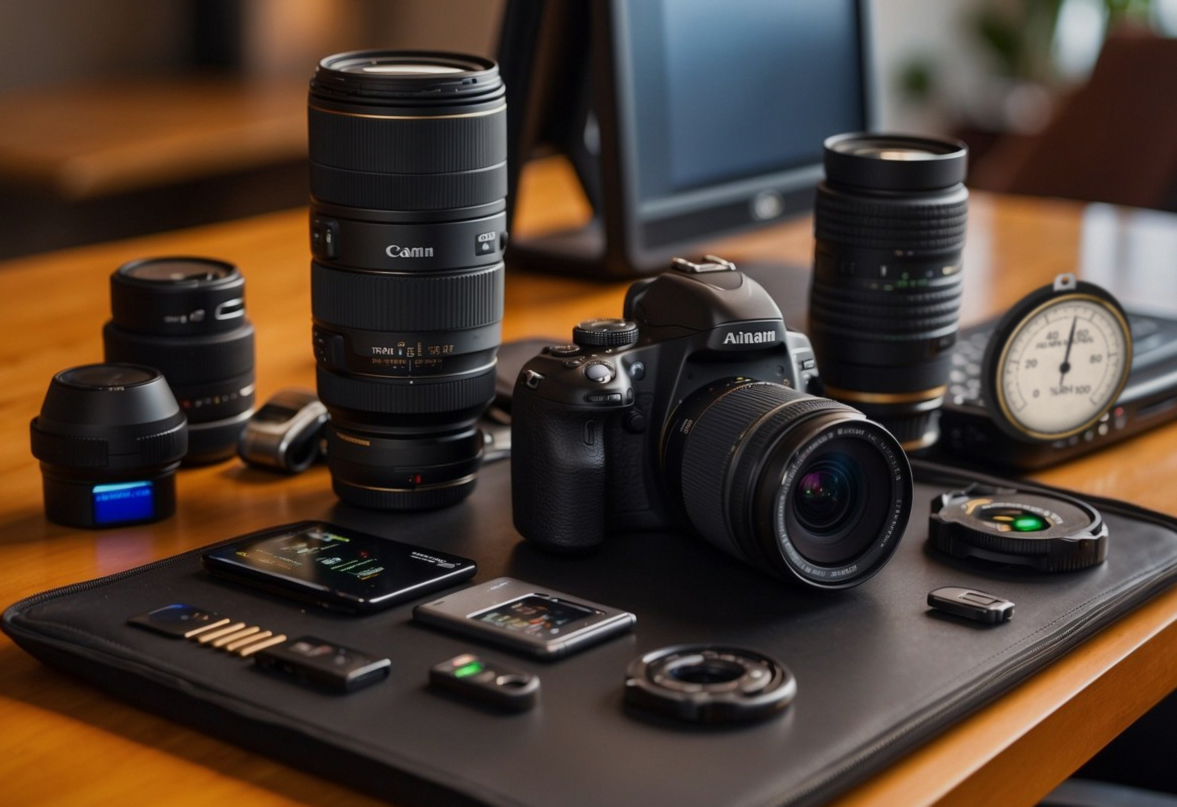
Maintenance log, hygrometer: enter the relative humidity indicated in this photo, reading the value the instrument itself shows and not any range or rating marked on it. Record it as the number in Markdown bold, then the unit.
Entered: **52** %
